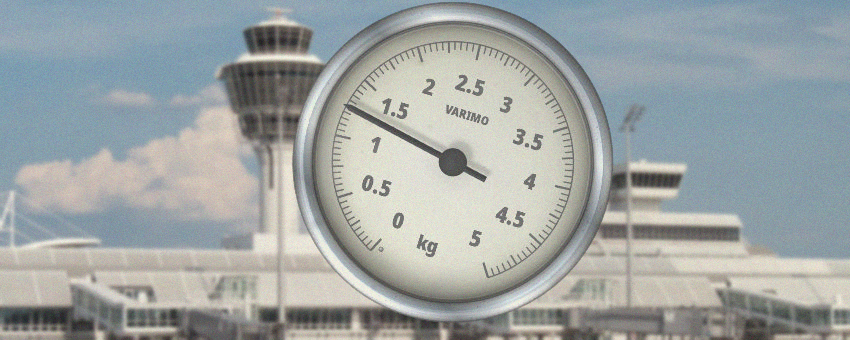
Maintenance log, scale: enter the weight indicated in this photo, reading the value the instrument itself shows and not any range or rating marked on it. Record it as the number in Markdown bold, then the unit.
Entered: **1.25** kg
